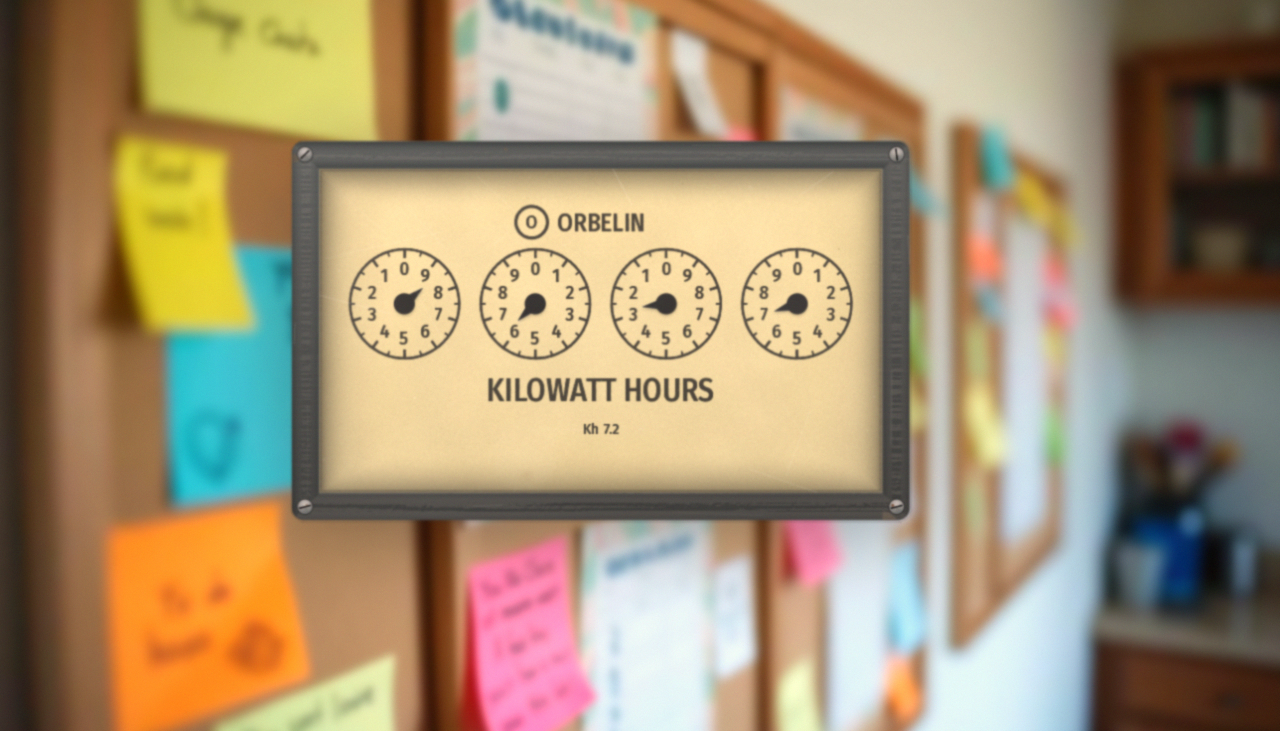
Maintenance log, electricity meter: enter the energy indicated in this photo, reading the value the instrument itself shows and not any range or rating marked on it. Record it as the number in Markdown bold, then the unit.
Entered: **8627** kWh
